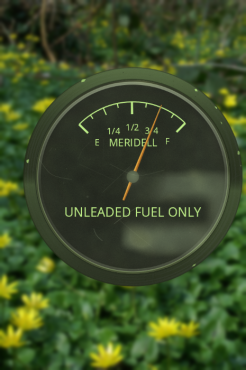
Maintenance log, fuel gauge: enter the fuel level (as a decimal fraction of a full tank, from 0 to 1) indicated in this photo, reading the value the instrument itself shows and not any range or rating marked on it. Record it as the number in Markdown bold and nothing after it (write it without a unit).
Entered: **0.75**
